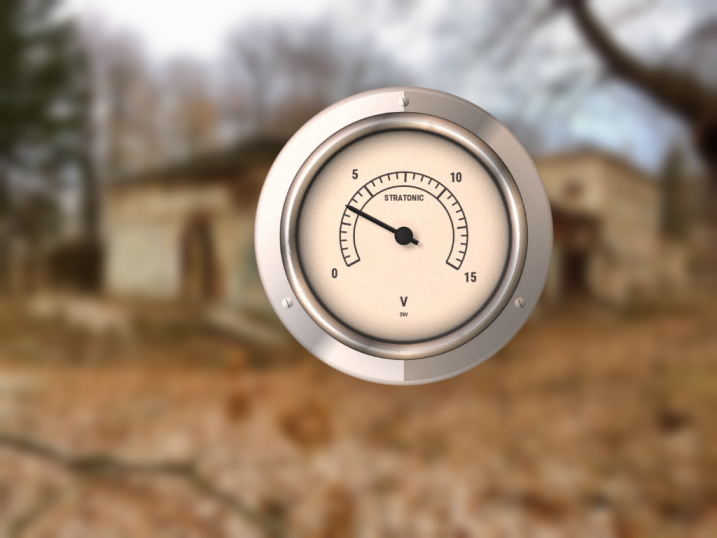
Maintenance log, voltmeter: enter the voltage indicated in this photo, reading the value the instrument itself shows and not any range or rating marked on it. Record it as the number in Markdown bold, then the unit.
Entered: **3.5** V
